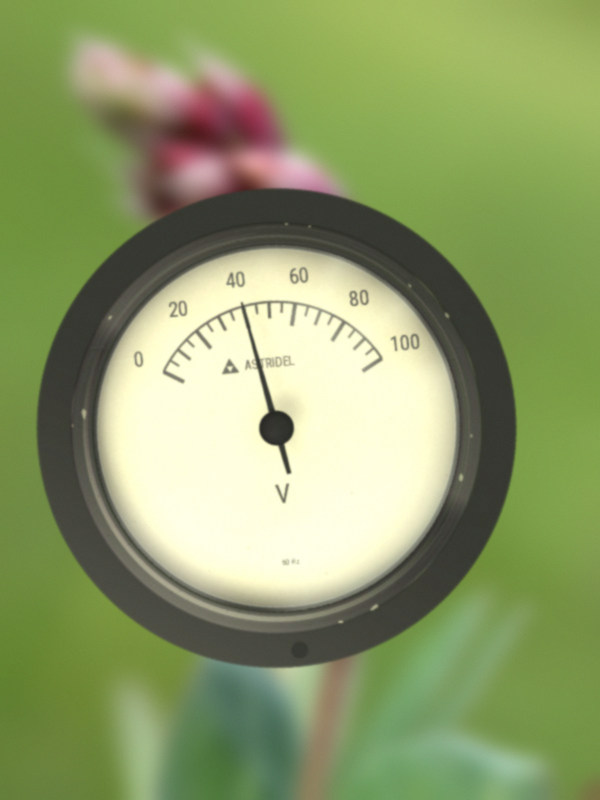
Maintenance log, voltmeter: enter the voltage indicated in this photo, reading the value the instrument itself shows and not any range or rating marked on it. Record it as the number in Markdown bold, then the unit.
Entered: **40** V
